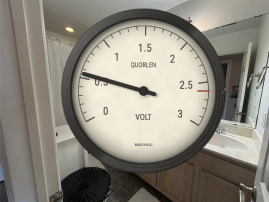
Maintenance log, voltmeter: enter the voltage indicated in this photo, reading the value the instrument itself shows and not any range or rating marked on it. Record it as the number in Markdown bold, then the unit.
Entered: **0.55** V
